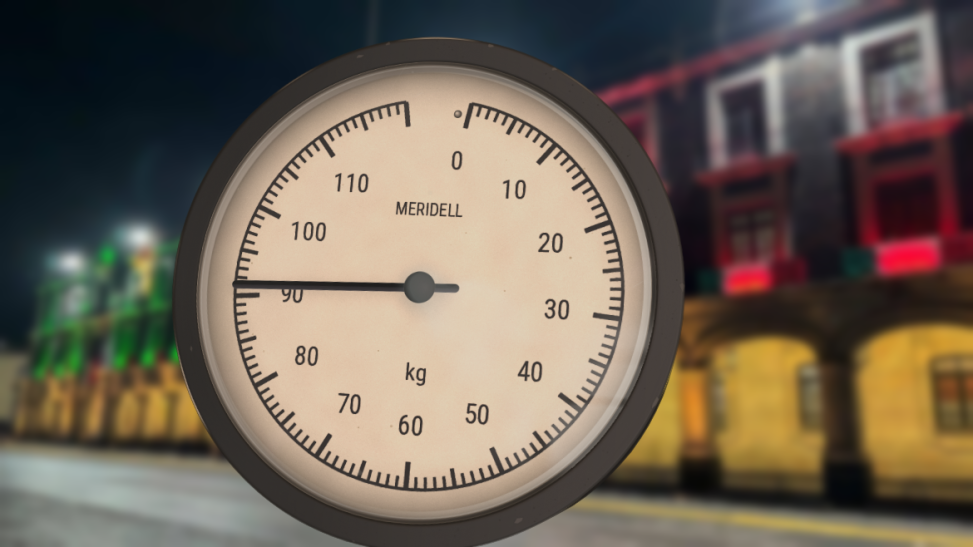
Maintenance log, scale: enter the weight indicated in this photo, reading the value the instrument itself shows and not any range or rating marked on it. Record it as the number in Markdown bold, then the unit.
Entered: **91** kg
